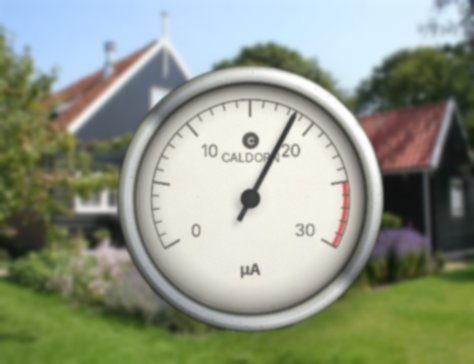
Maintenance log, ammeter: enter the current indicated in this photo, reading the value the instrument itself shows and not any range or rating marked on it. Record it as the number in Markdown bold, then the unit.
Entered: **18.5** µA
